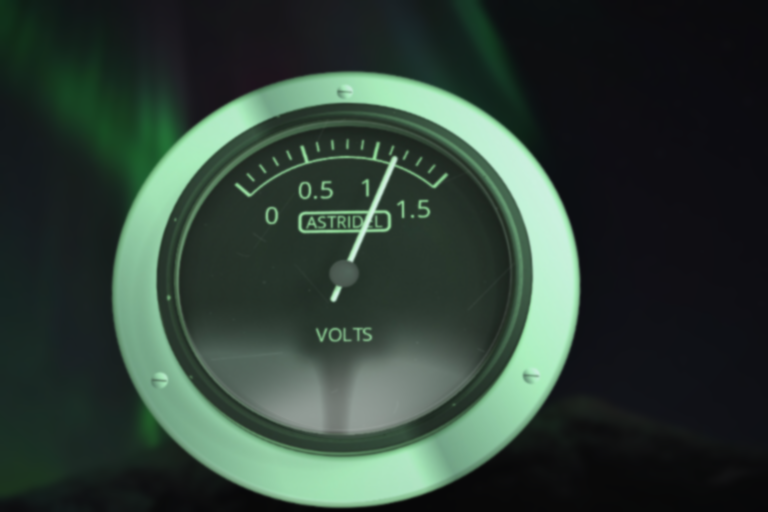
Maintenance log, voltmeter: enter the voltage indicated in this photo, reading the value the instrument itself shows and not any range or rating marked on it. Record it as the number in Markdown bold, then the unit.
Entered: **1.15** V
